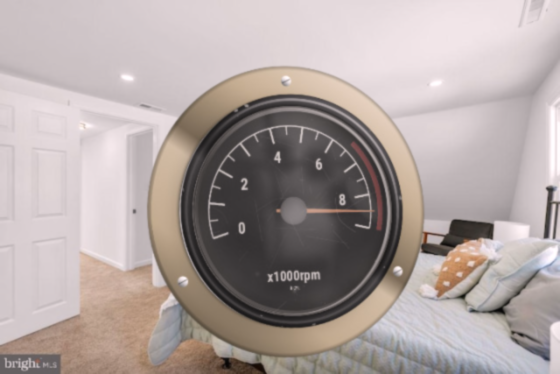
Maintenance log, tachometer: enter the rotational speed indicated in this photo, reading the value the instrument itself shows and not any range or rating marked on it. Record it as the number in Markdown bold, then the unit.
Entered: **8500** rpm
